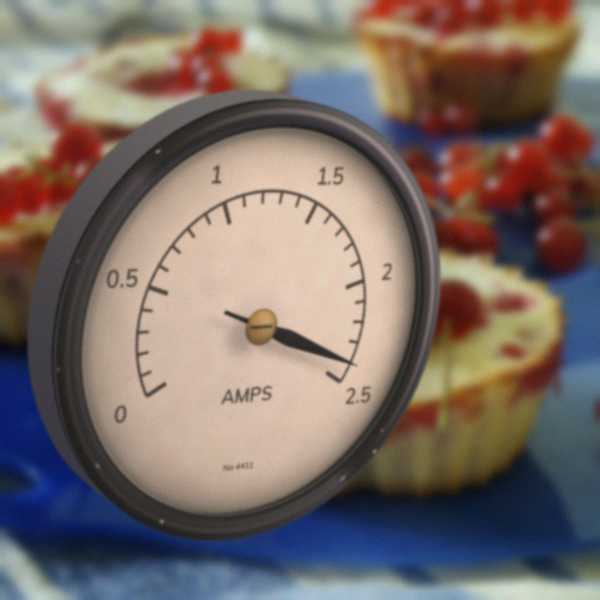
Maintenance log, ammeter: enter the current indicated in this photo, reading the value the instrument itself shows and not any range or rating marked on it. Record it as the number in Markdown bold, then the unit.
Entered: **2.4** A
